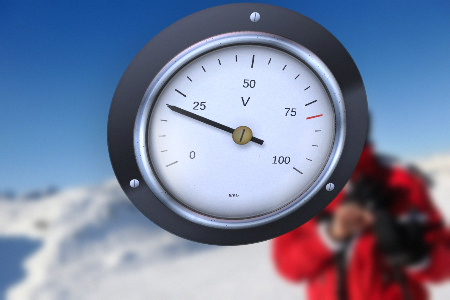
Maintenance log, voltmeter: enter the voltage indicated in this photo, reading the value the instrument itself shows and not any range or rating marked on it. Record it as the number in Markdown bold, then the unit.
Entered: **20** V
